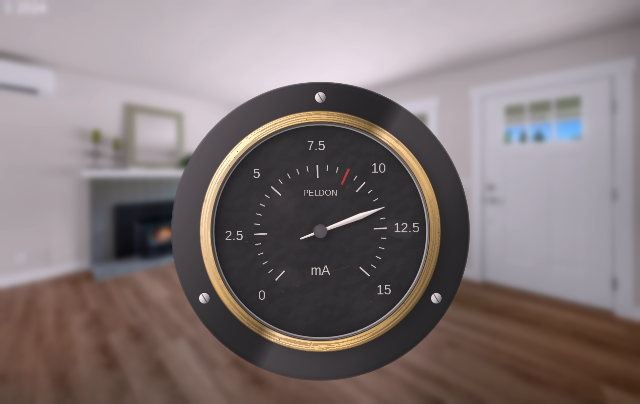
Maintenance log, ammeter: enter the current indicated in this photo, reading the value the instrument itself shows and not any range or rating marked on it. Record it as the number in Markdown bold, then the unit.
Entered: **11.5** mA
